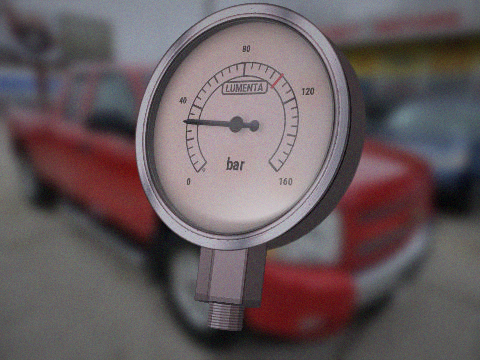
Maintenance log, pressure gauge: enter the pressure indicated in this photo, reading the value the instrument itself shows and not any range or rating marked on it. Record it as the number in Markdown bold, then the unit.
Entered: **30** bar
